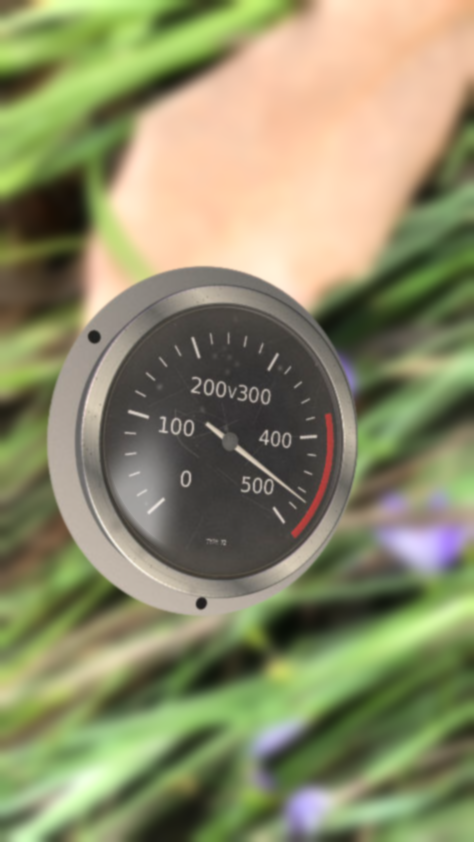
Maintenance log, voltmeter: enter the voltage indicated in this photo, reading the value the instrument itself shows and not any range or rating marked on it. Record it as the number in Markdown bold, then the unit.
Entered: **470** V
